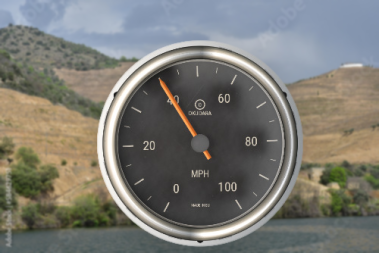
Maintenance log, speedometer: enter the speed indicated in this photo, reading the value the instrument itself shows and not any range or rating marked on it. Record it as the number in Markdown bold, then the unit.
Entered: **40** mph
